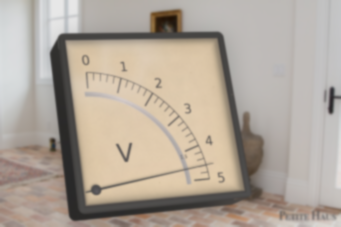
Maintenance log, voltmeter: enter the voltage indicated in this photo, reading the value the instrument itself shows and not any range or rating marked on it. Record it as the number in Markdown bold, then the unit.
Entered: **4.6** V
